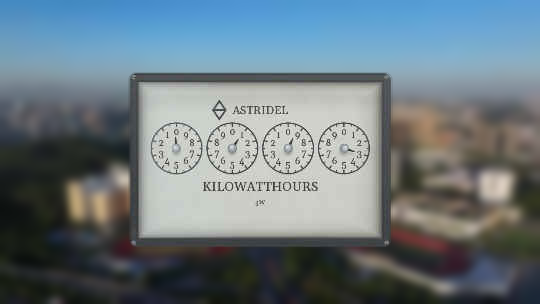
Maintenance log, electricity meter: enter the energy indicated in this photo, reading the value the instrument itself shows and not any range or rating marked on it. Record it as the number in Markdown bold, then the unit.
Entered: **93** kWh
